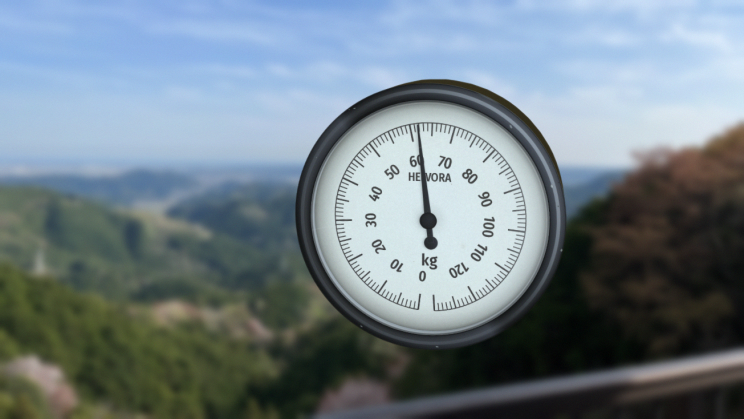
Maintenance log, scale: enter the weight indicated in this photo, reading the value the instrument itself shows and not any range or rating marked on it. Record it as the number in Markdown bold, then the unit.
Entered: **62** kg
